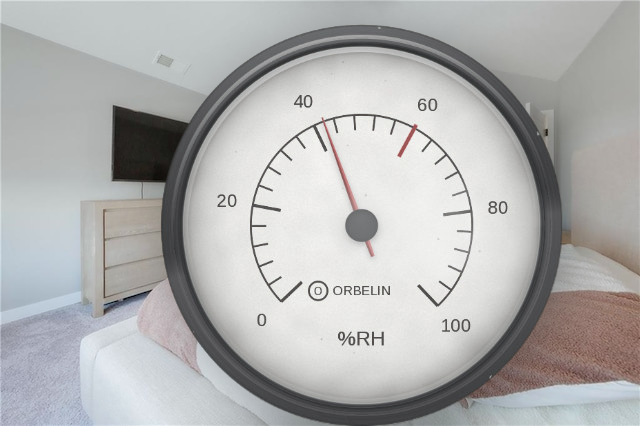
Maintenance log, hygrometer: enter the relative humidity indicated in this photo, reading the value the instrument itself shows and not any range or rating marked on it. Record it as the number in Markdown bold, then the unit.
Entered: **42** %
